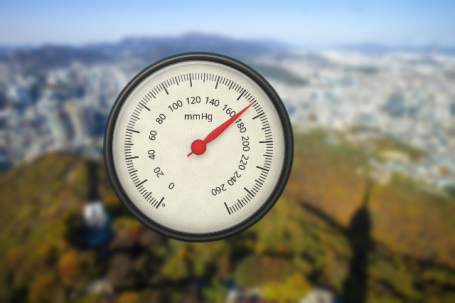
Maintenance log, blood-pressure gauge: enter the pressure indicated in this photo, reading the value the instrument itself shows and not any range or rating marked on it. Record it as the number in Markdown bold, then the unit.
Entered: **170** mmHg
